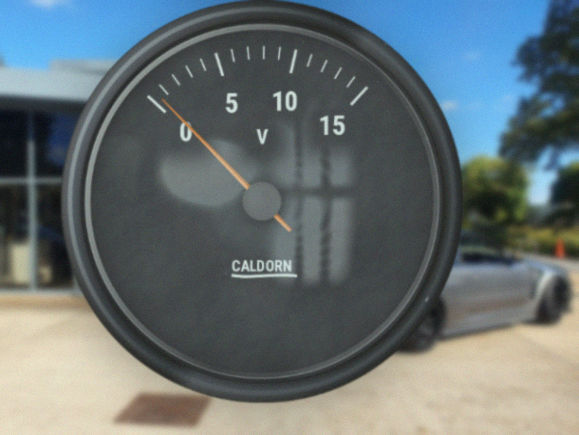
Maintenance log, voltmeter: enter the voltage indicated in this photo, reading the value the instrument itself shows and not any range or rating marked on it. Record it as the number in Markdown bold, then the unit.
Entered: **0.5** V
